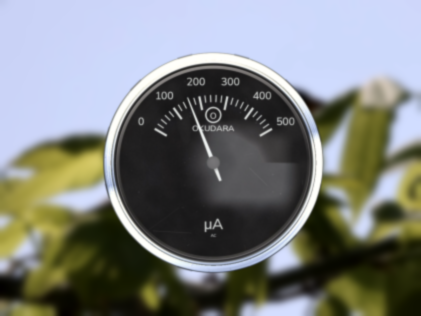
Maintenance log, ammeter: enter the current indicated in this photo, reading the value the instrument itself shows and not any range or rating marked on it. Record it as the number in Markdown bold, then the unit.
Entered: **160** µA
